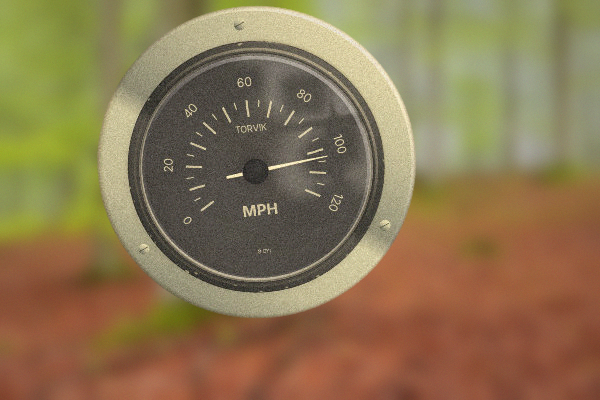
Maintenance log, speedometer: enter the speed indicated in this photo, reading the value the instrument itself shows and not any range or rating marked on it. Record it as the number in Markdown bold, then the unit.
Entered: **102.5** mph
